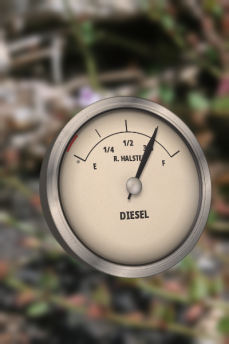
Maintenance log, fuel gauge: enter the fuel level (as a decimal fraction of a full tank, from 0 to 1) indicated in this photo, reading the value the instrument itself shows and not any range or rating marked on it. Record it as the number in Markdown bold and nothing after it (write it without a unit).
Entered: **0.75**
